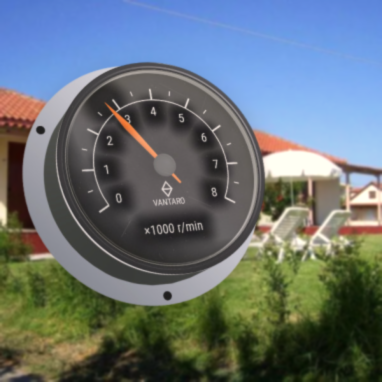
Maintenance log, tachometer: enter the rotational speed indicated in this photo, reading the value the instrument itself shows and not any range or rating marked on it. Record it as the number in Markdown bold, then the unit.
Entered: **2750** rpm
